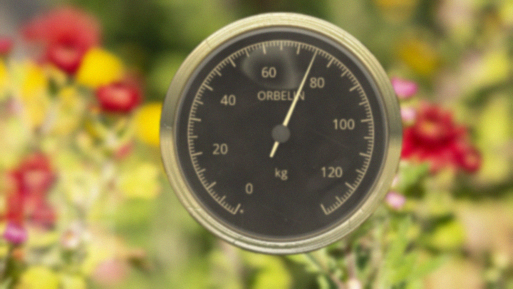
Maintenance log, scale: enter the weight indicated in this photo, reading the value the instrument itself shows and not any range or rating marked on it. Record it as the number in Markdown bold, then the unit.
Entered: **75** kg
